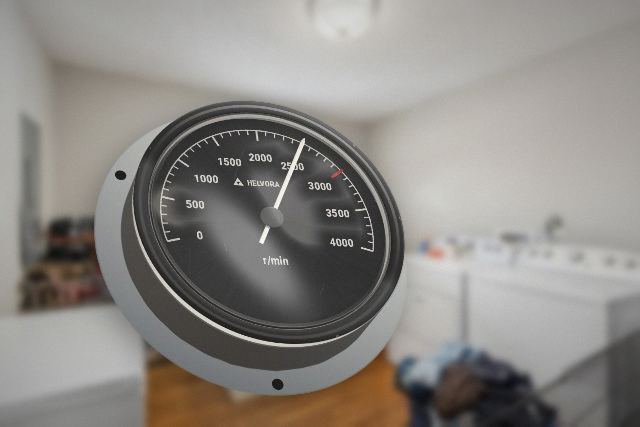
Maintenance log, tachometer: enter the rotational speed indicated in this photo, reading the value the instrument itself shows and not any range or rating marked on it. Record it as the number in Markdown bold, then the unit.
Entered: **2500** rpm
